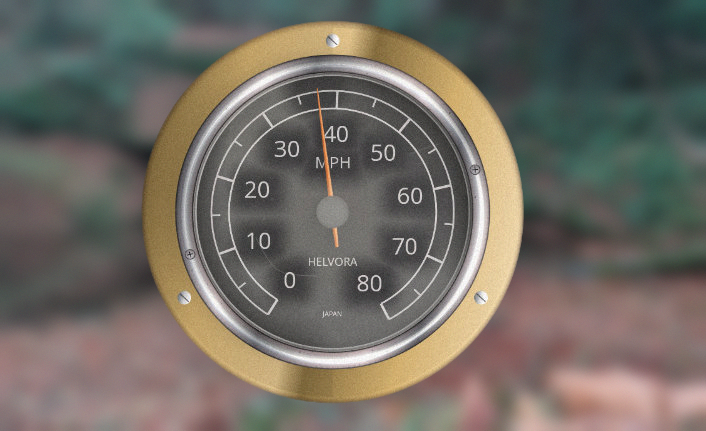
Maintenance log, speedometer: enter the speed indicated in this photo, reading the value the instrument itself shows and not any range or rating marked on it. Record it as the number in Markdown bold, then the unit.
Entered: **37.5** mph
